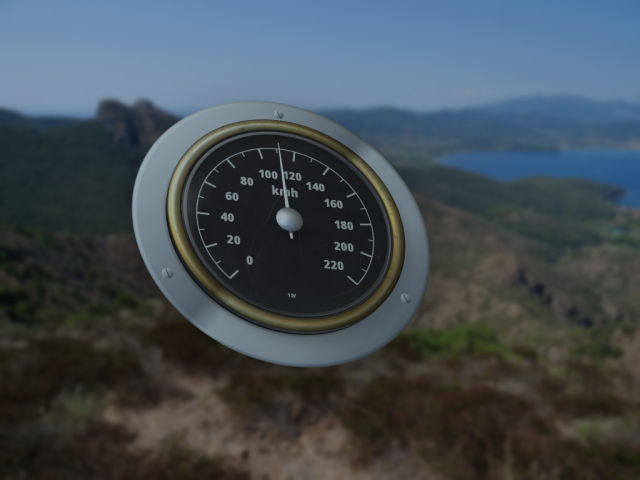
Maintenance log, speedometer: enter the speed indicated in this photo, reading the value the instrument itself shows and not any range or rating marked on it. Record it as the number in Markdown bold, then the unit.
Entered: **110** km/h
